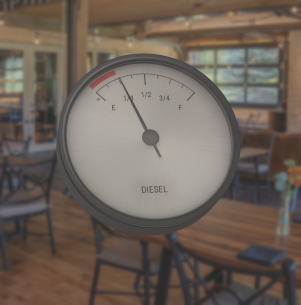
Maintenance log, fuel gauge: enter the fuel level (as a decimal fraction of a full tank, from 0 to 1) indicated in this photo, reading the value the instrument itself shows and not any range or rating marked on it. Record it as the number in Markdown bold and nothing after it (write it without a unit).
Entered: **0.25**
